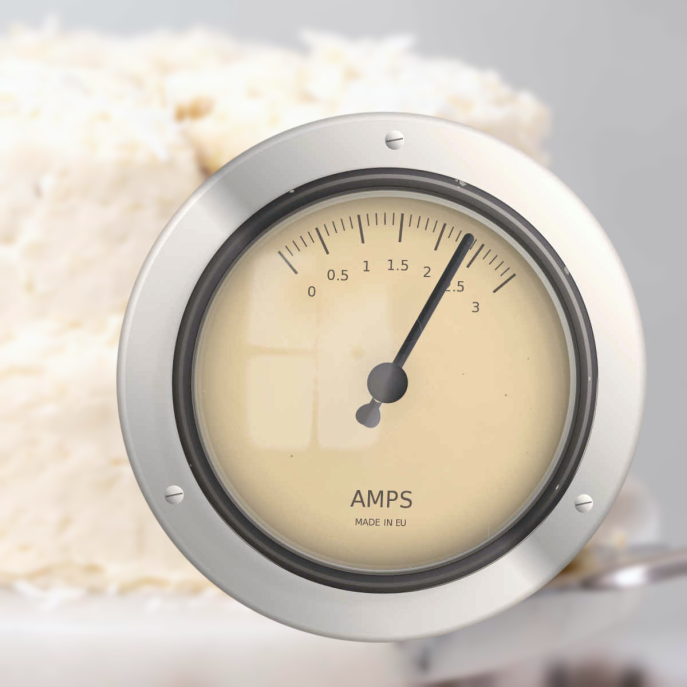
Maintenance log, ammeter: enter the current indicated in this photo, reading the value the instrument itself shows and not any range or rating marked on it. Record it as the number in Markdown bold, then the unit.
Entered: **2.3** A
